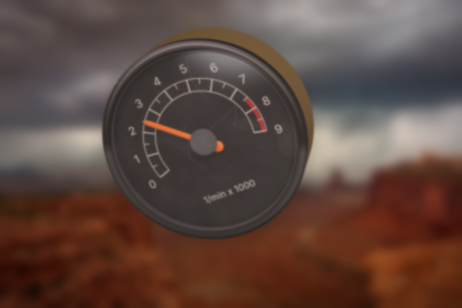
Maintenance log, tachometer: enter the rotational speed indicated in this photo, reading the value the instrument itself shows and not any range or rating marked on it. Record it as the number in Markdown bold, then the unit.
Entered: **2500** rpm
